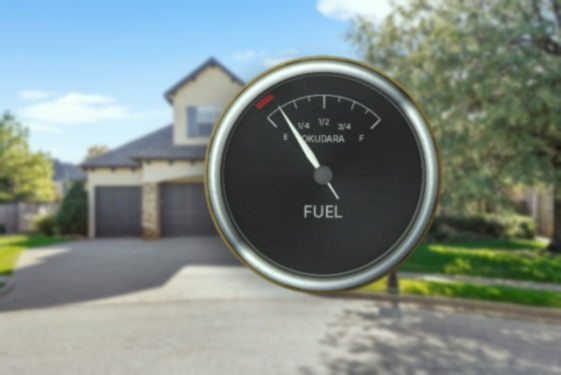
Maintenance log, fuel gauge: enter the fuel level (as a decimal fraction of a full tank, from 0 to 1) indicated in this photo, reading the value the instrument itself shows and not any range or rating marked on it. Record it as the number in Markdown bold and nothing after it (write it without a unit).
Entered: **0.125**
